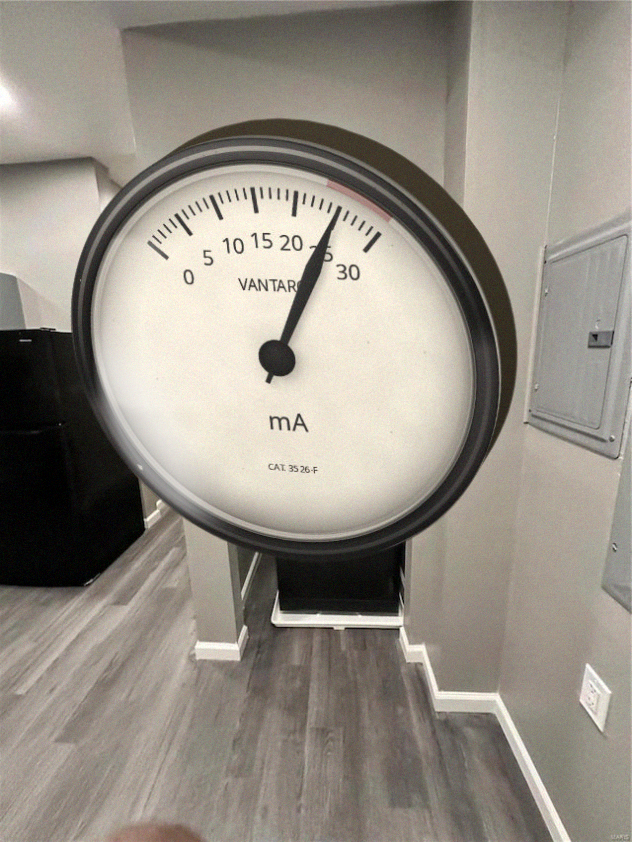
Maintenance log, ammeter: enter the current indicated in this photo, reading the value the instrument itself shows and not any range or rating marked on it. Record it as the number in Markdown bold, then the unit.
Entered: **25** mA
